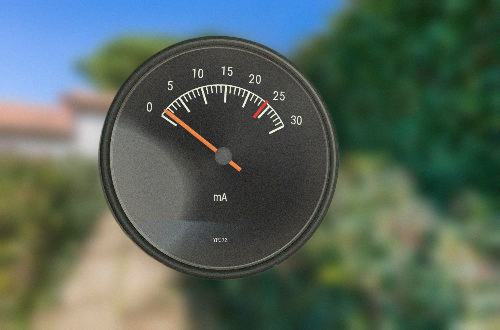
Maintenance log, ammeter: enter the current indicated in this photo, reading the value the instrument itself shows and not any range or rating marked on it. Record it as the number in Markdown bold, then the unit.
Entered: **1** mA
